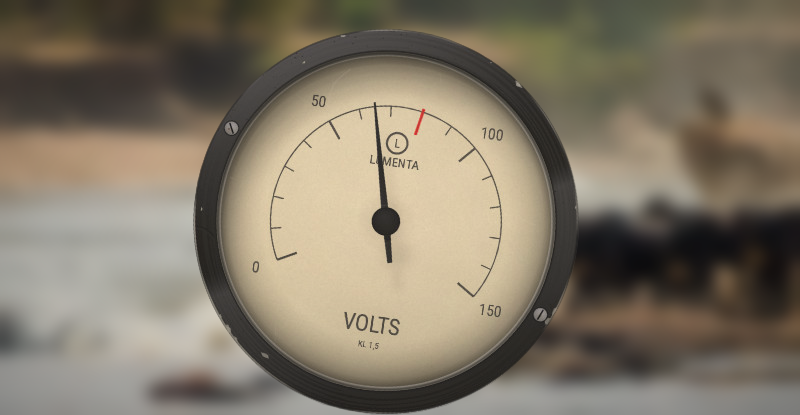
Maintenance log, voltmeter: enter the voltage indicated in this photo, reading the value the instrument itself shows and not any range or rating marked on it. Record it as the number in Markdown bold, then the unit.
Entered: **65** V
